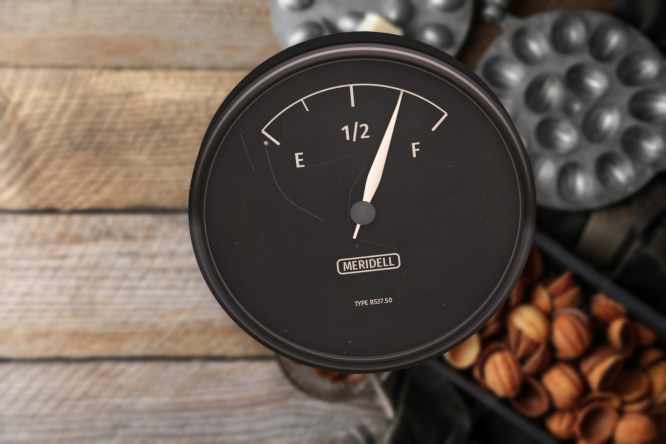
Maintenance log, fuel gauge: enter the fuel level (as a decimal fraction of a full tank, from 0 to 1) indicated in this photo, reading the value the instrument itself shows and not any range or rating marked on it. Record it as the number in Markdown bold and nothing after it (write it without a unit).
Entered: **0.75**
